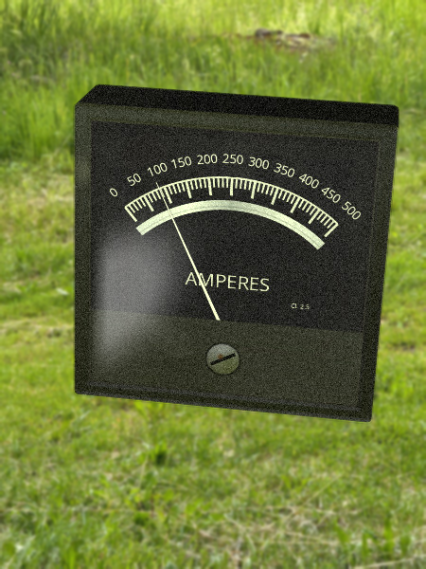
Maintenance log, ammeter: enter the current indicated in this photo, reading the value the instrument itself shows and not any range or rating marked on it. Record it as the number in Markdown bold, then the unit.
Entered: **90** A
